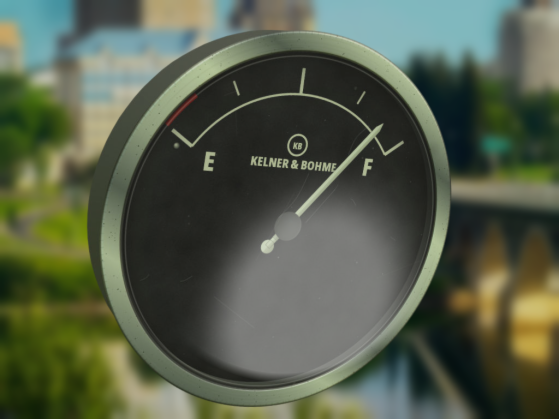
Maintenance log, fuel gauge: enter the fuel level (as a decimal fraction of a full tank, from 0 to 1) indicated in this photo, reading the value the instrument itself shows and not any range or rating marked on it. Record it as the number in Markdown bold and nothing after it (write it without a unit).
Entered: **0.875**
